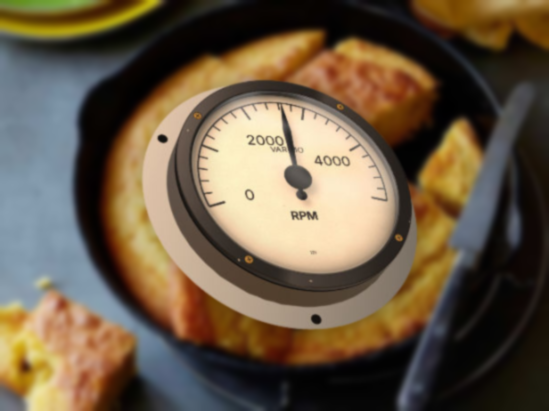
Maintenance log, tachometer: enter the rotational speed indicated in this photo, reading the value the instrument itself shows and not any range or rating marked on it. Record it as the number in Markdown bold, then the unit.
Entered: **2600** rpm
